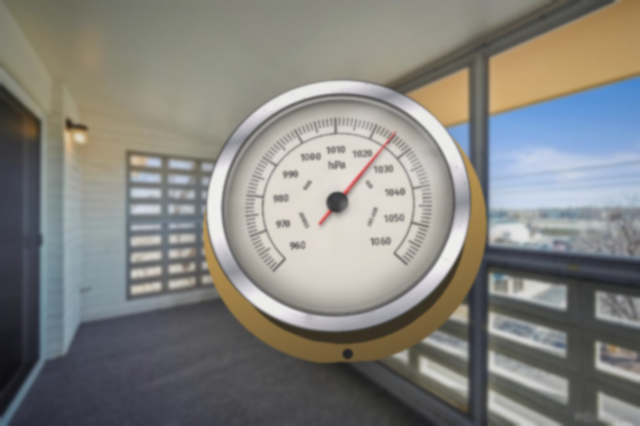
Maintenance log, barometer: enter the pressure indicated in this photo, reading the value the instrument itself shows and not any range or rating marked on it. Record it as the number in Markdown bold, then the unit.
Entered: **1025** hPa
